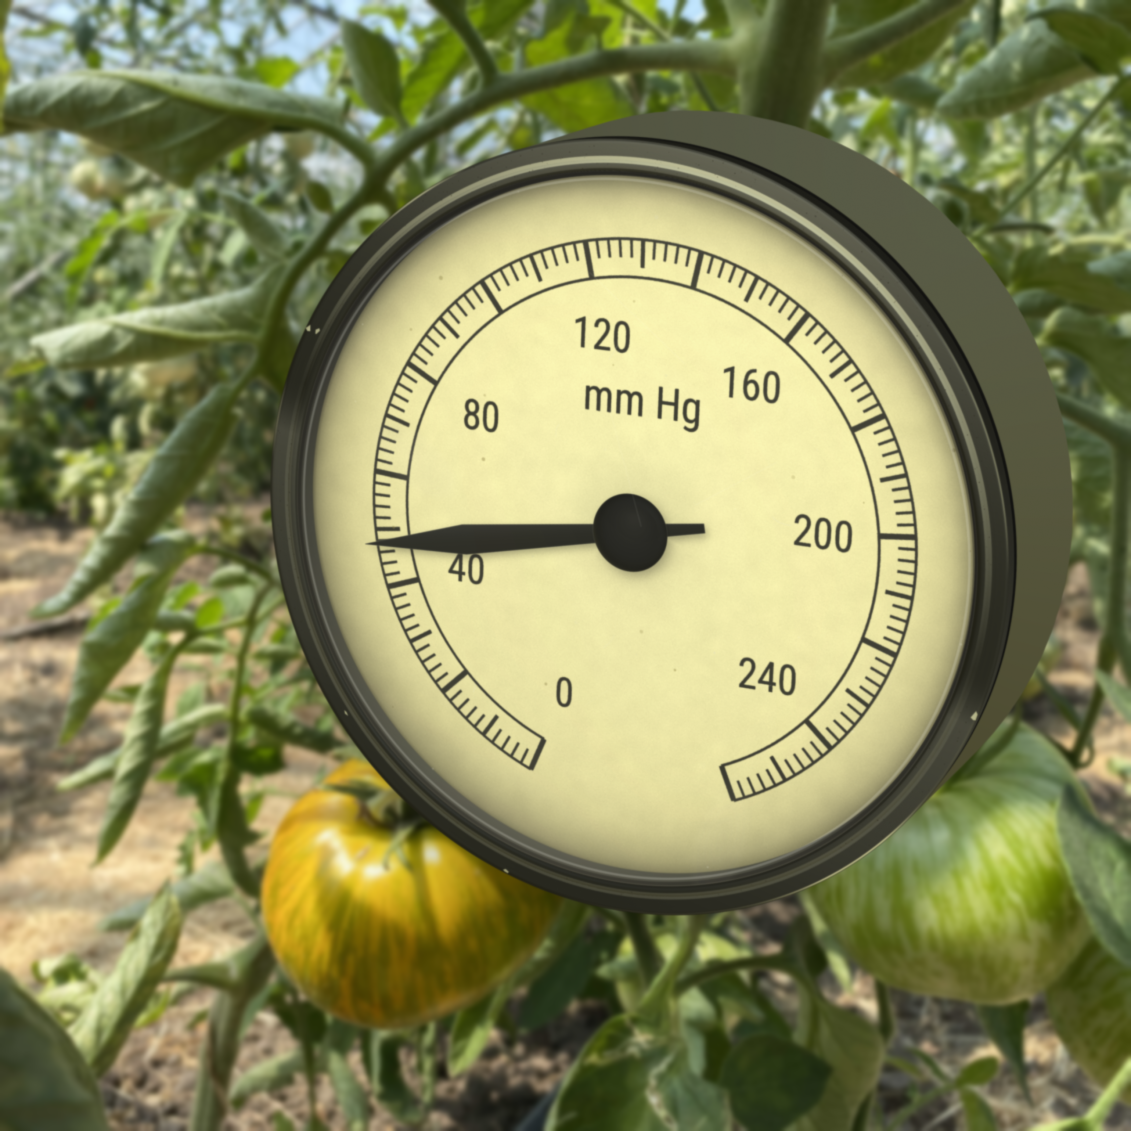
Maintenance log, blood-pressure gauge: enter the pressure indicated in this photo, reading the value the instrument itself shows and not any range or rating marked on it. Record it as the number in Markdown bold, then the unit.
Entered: **48** mmHg
